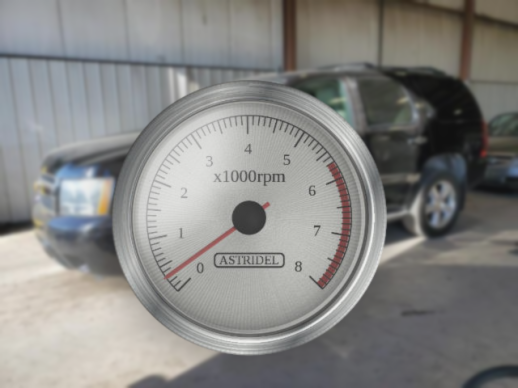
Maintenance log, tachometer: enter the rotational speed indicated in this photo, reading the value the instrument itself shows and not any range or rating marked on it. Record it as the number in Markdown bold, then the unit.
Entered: **300** rpm
